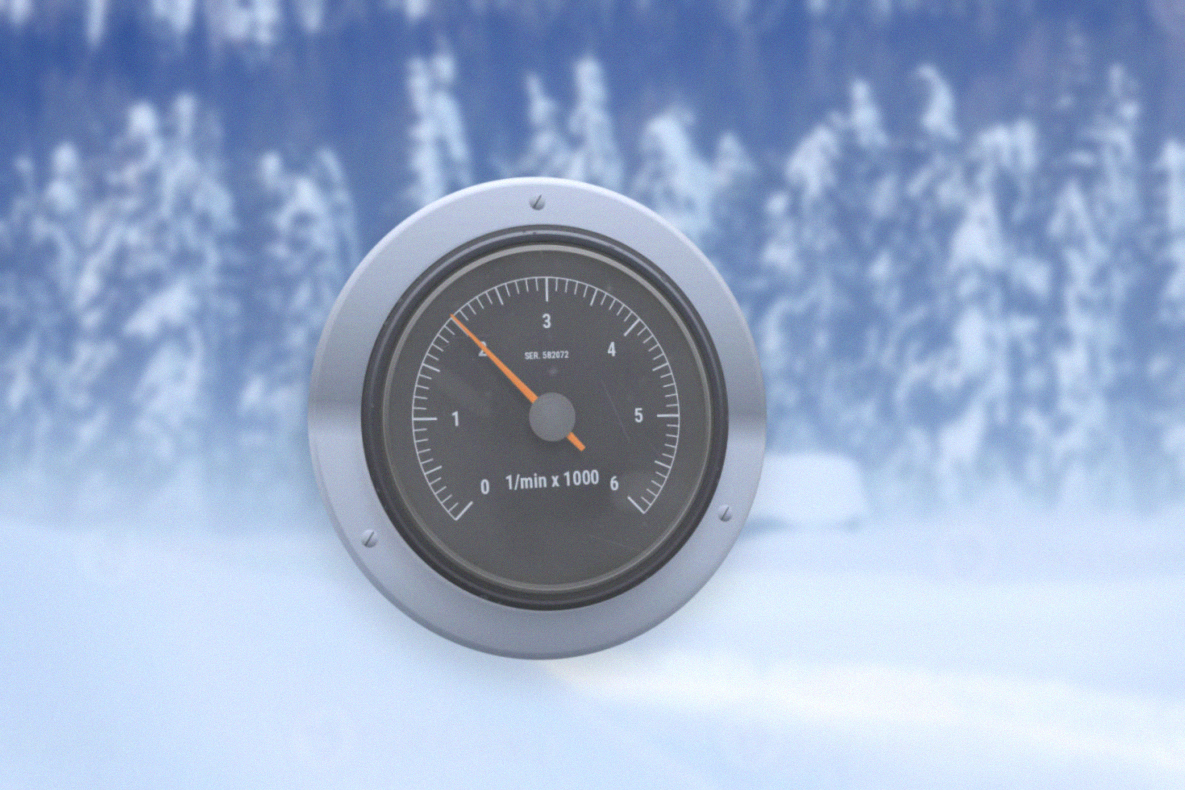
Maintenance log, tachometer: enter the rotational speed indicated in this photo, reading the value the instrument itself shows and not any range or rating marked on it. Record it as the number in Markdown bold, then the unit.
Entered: **2000** rpm
